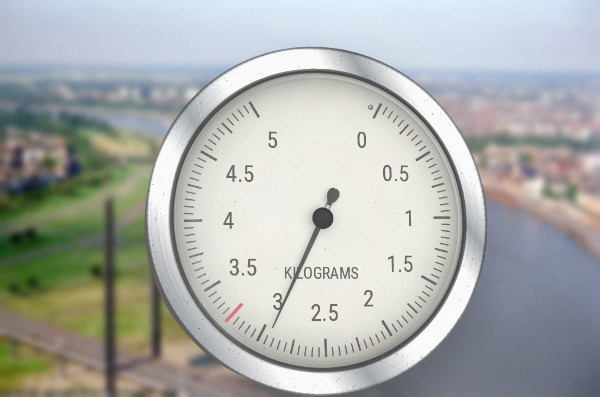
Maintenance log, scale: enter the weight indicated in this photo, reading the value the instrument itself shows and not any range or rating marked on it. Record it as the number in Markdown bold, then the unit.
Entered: **2.95** kg
